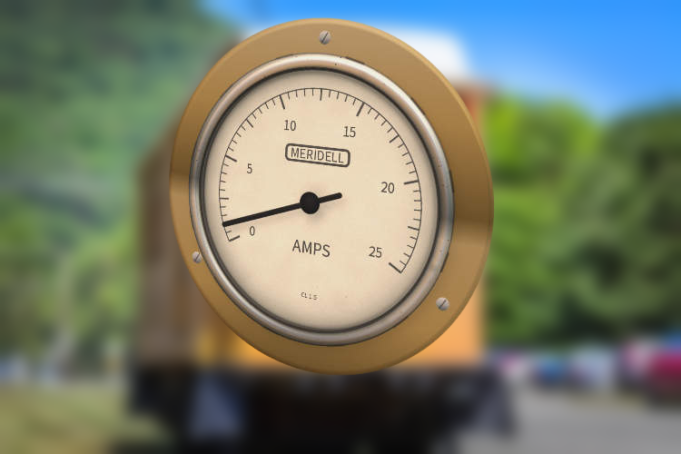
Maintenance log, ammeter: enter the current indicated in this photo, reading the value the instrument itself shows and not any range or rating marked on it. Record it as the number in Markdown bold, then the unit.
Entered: **1** A
